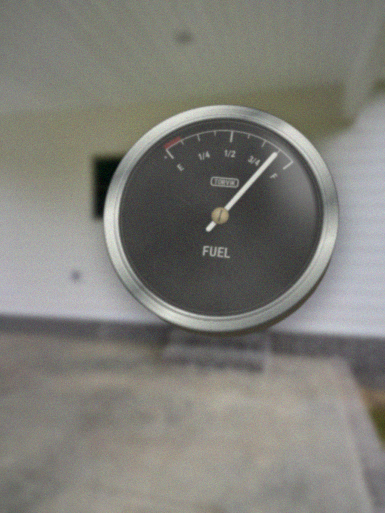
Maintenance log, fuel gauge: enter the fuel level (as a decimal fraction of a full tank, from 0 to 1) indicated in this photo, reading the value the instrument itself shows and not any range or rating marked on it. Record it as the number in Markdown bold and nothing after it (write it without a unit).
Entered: **0.875**
